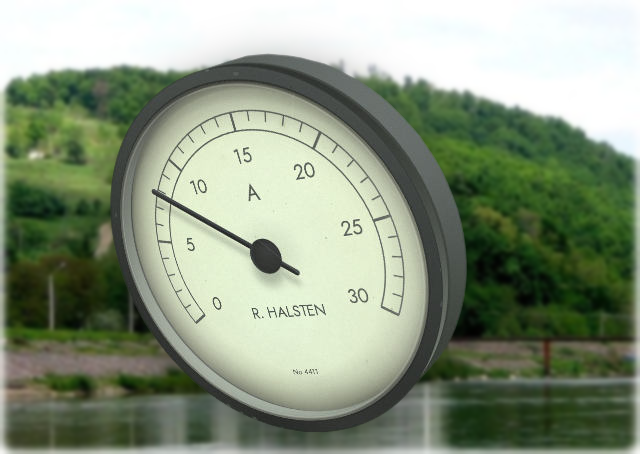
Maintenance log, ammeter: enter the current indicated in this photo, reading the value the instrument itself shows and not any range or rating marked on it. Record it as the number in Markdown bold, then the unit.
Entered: **8** A
